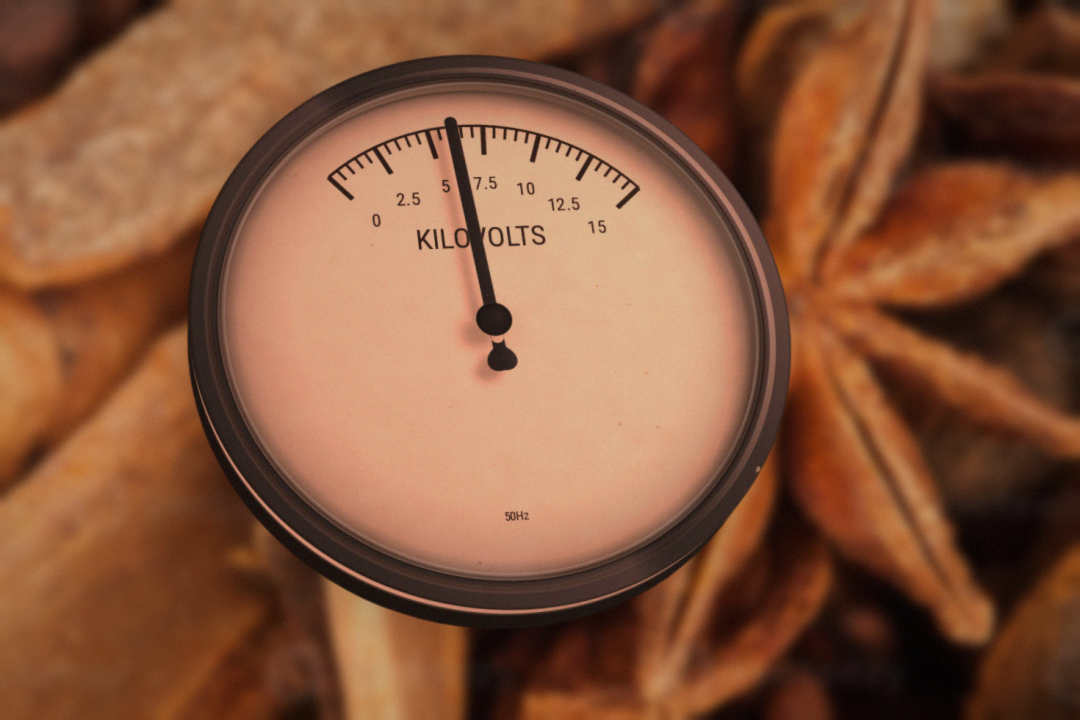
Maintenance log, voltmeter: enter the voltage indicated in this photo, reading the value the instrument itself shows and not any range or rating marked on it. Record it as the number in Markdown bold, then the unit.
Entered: **6** kV
